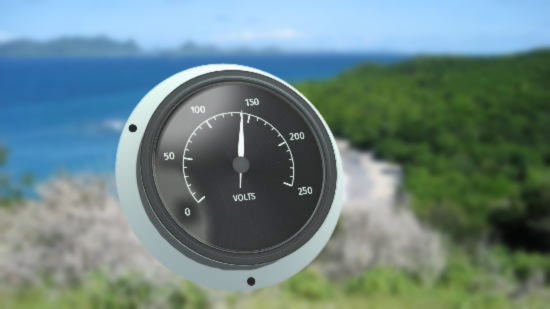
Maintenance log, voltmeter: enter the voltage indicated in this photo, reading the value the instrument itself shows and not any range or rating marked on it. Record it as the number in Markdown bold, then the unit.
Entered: **140** V
